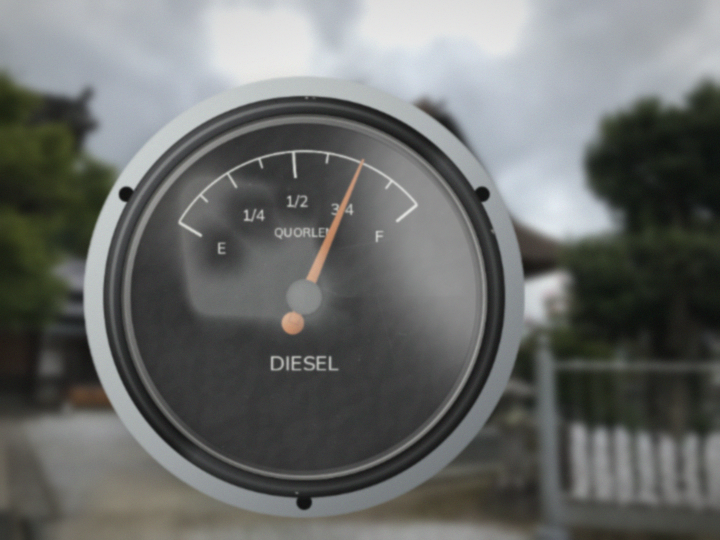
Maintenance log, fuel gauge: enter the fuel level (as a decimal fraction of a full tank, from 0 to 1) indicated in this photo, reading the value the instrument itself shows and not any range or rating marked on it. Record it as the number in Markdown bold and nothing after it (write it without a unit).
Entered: **0.75**
